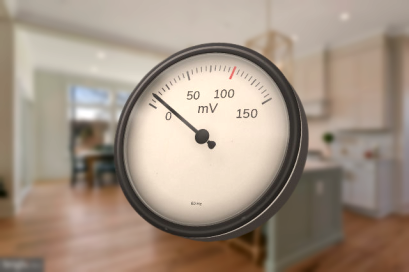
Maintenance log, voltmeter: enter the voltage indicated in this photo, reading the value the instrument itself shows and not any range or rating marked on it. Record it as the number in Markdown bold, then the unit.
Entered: **10** mV
